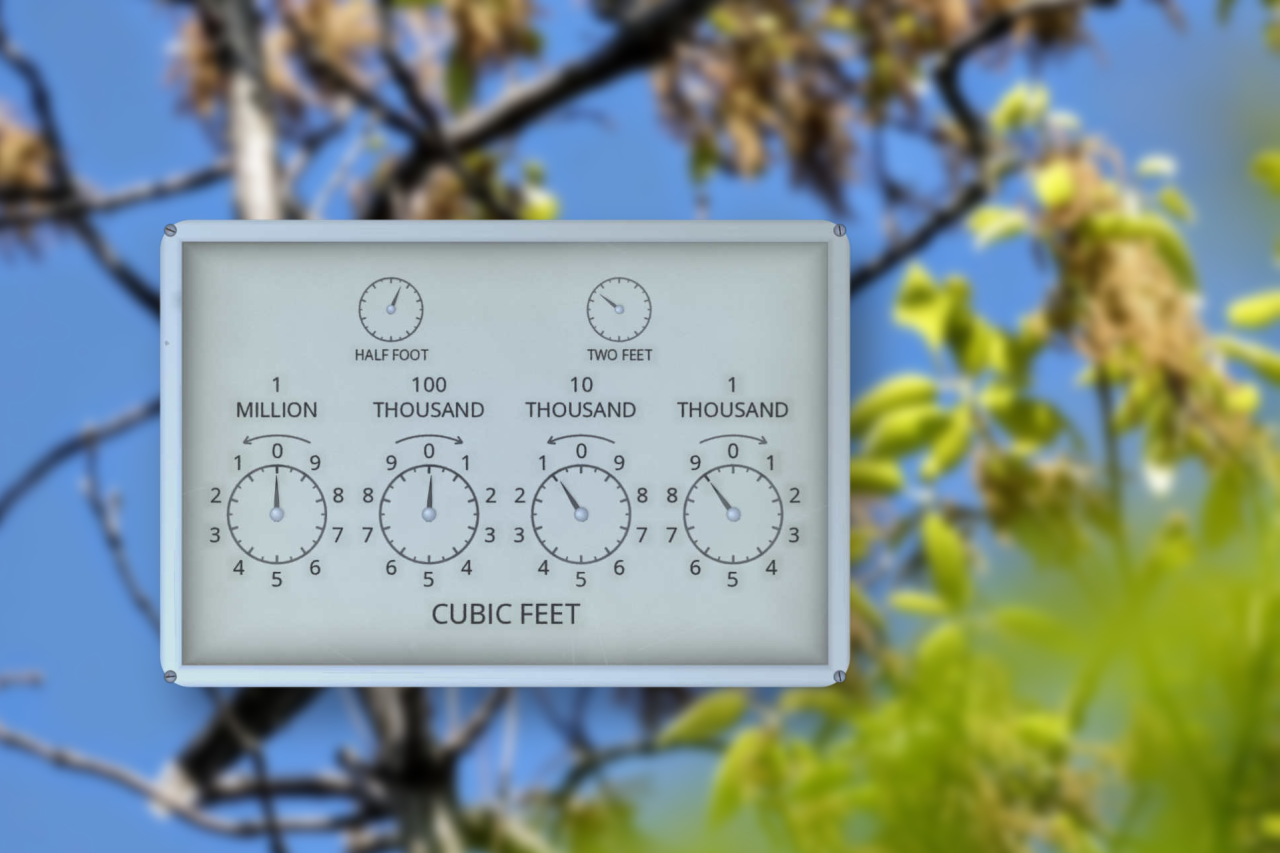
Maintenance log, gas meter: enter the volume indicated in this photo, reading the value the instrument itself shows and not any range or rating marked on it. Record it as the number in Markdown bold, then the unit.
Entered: **900** ft³
